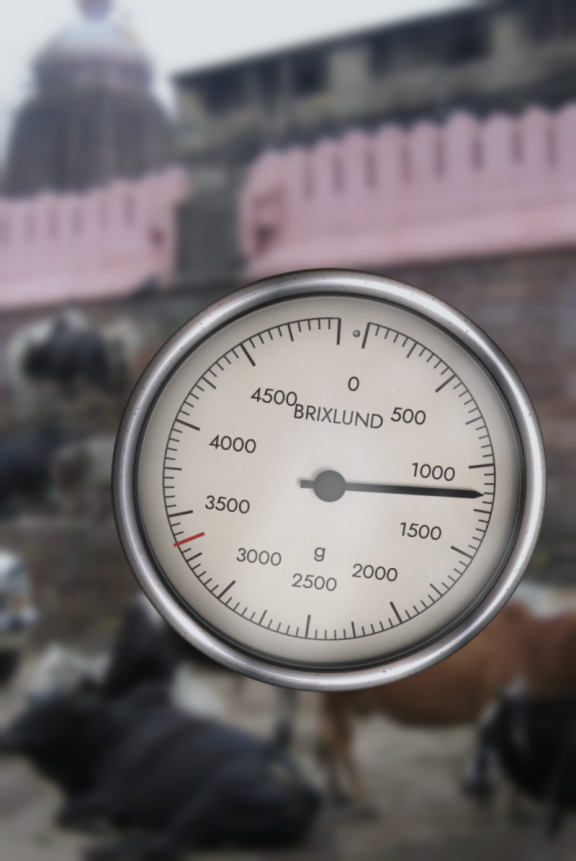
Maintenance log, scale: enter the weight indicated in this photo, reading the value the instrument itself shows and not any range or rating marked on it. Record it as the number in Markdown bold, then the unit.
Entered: **1150** g
